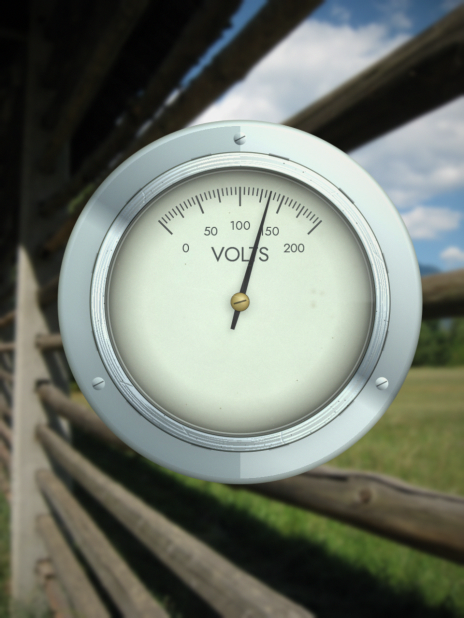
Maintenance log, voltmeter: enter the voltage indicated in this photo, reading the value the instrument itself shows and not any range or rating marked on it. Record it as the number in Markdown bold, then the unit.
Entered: **135** V
